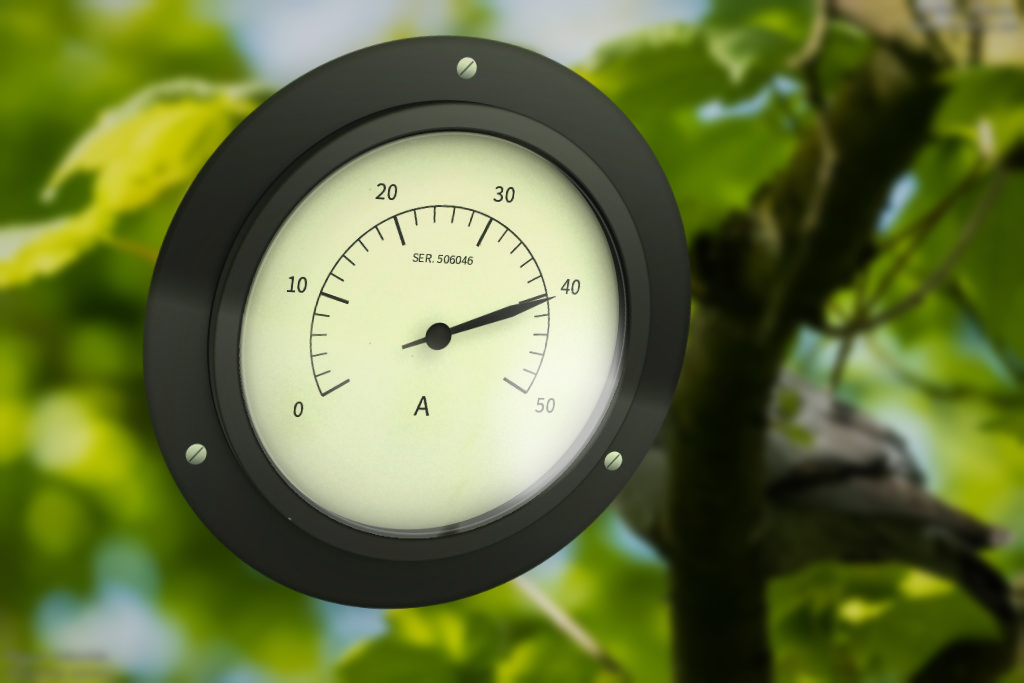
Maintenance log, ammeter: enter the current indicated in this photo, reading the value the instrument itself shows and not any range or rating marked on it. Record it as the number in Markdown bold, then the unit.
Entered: **40** A
